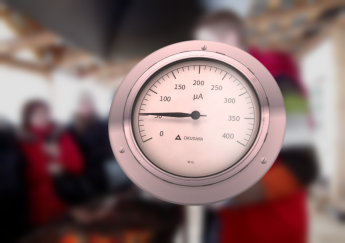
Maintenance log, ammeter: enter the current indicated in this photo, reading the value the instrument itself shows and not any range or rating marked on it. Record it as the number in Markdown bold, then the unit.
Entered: **50** µA
